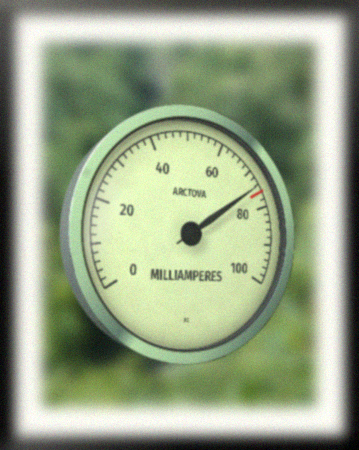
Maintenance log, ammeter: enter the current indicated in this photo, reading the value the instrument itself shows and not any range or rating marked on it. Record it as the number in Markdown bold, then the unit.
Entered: **74** mA
